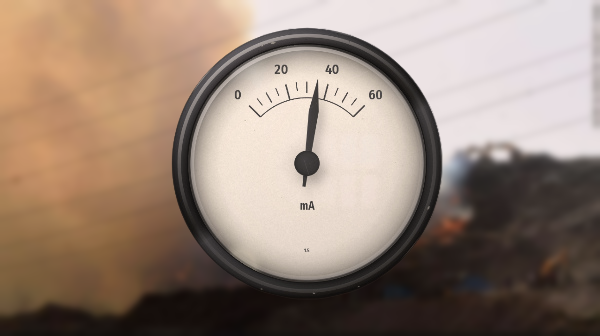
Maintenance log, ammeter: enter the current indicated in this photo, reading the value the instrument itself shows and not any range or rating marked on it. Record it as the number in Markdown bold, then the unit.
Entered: **35** mA
